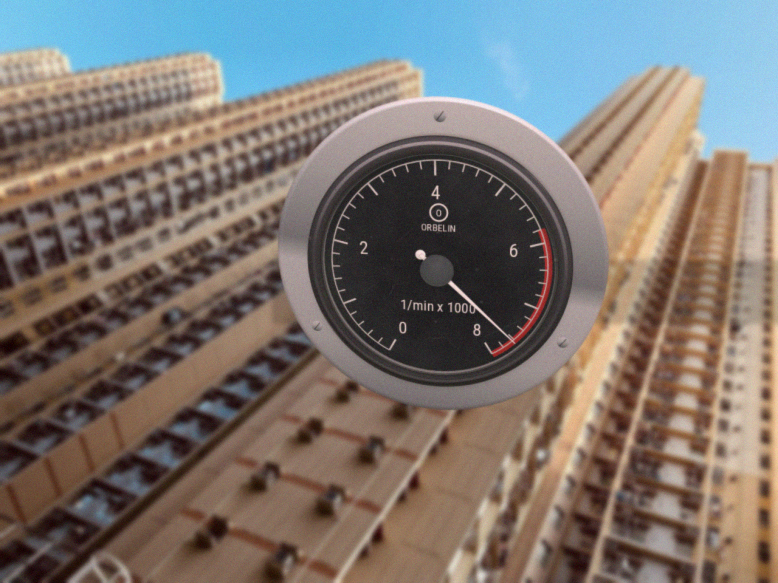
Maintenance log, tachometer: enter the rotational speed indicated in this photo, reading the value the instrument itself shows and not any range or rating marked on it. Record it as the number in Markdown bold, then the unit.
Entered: **7600** rpm
